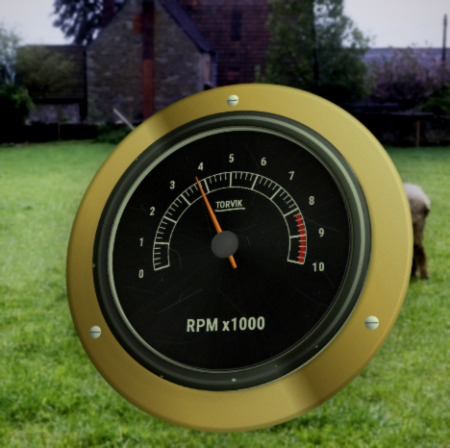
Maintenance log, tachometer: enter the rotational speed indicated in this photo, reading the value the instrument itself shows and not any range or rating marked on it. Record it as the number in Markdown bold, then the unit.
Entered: **3800** rpm
